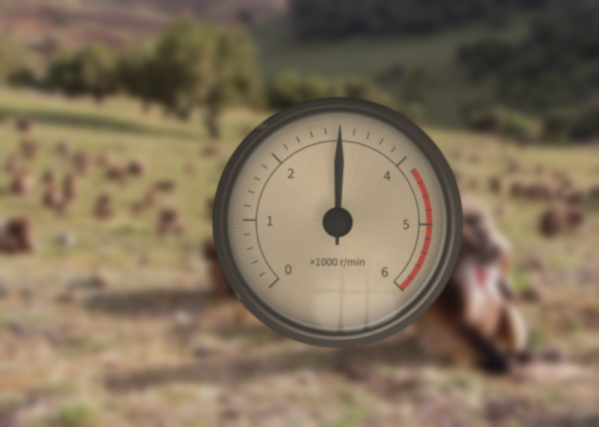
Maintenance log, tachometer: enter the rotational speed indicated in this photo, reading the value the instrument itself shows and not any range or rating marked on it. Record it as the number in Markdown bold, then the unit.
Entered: **3000** rpm
